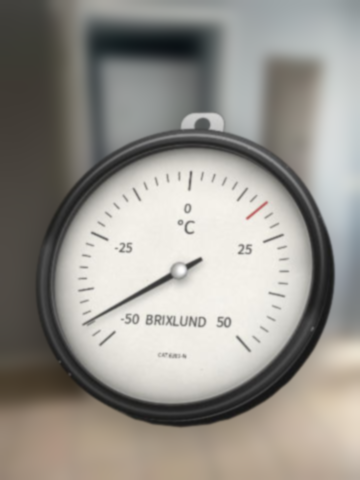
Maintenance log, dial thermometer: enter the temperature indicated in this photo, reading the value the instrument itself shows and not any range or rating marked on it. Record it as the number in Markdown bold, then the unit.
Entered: **-45** °C
